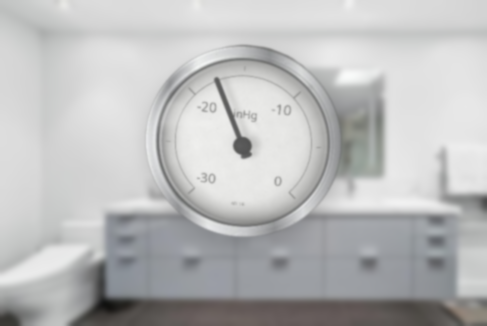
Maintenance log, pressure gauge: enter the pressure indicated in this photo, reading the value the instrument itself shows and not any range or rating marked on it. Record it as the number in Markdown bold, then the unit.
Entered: **-17.5** inHg
